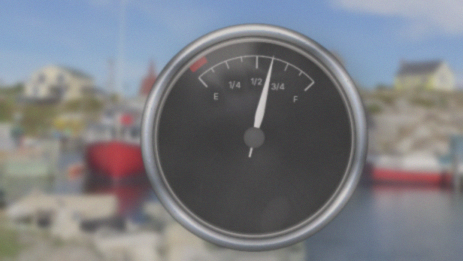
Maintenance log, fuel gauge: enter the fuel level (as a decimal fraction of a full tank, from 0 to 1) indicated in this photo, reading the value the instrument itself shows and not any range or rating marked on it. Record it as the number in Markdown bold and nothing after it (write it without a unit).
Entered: **0.625**
